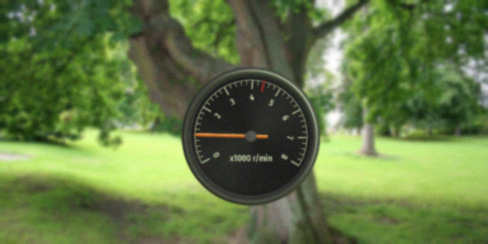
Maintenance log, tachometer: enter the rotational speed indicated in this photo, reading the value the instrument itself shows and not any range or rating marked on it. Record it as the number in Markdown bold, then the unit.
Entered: **1000** rpm
